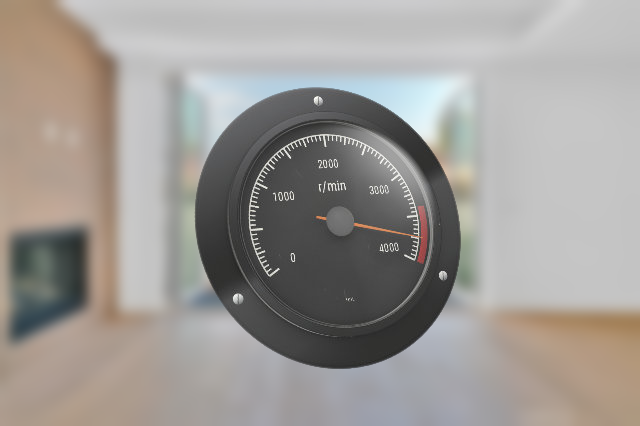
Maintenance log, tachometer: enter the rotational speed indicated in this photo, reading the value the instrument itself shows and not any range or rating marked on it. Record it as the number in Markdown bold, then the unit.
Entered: **3750** rpm
